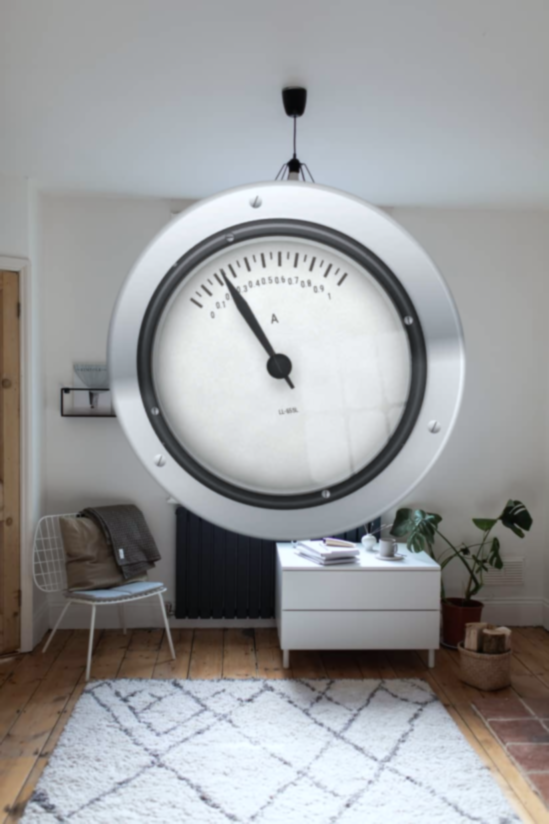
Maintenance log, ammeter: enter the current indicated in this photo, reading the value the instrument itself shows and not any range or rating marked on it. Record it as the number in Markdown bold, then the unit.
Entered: **0.25** A
